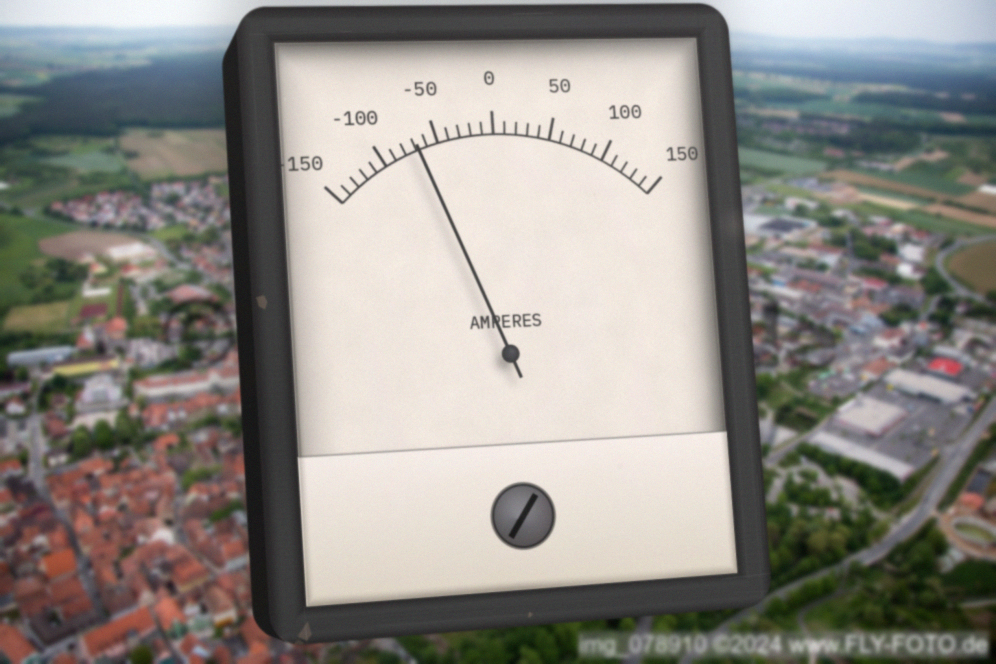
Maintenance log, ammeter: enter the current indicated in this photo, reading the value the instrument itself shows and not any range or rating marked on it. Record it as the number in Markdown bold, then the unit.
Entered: **-70** A
